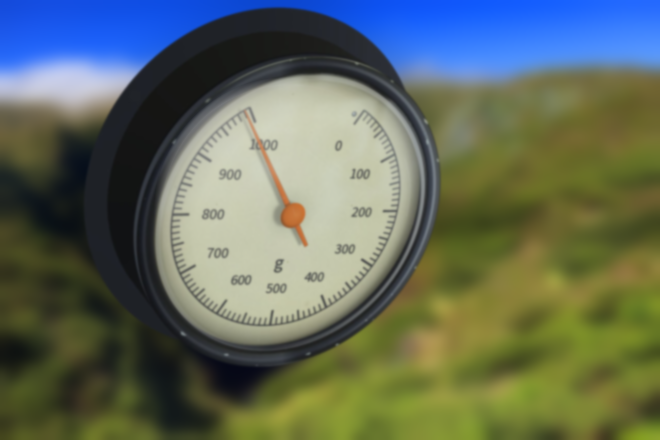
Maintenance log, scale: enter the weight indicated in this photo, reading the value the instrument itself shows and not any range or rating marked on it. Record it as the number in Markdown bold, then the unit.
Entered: **990** g
